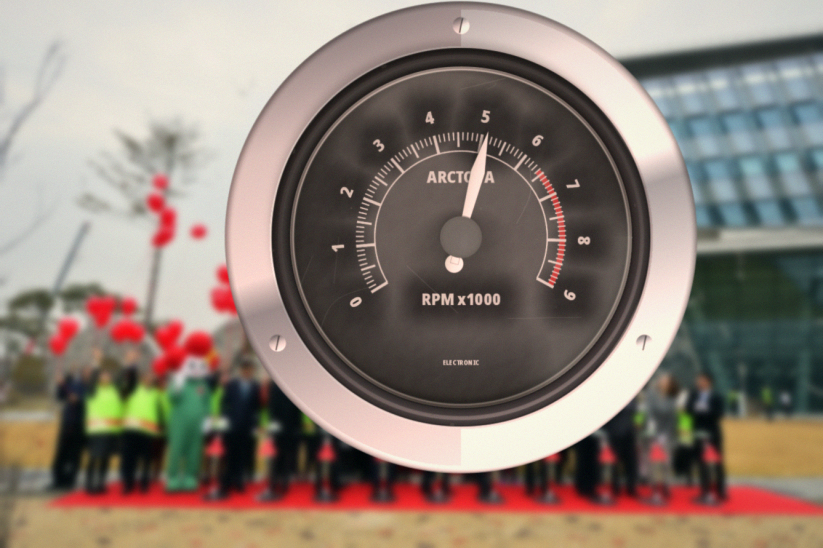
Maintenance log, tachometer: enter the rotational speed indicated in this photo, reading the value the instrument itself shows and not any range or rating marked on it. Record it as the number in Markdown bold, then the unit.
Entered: **5100** rpm
